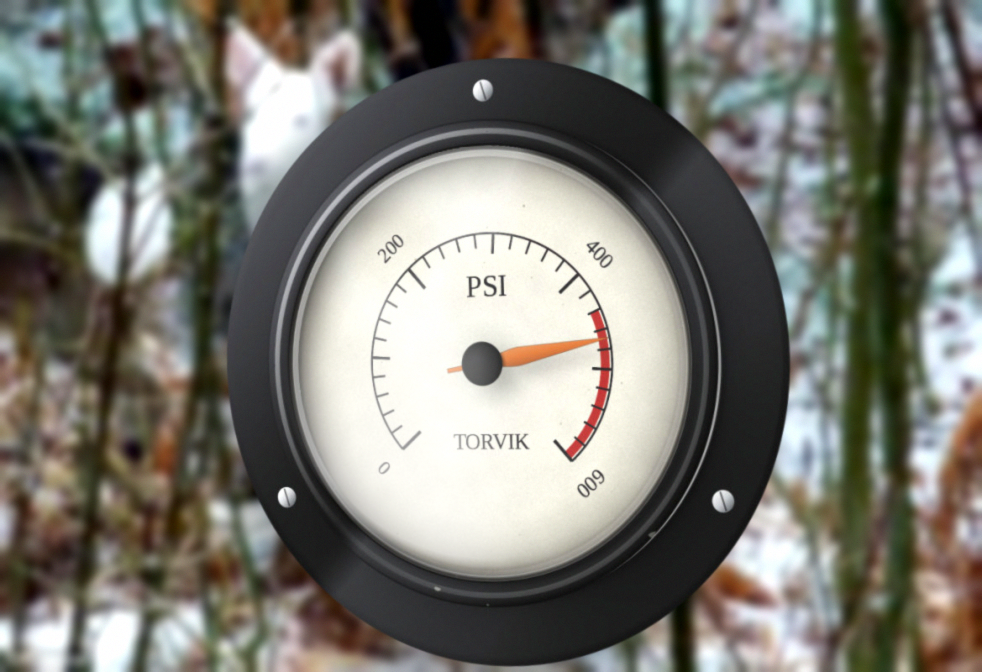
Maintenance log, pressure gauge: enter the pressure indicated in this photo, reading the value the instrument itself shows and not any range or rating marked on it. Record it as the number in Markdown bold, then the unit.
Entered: **470** psi
